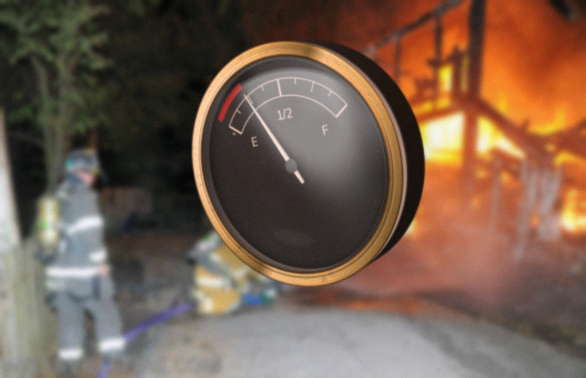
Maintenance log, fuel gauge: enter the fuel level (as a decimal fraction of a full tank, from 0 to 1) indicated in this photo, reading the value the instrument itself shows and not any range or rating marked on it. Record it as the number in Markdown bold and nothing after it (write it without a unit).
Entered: **0.25**
